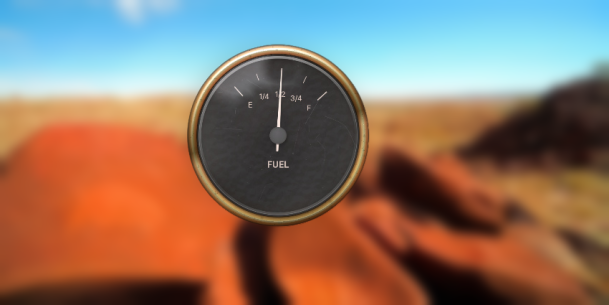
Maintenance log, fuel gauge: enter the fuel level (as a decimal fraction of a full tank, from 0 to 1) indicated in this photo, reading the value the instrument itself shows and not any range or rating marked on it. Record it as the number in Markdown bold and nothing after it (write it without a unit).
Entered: **0.5**
